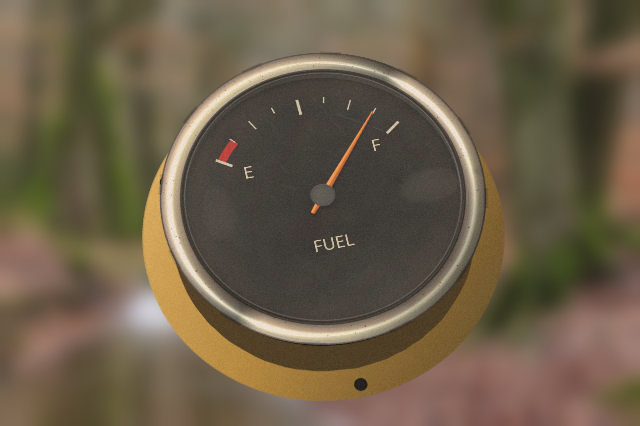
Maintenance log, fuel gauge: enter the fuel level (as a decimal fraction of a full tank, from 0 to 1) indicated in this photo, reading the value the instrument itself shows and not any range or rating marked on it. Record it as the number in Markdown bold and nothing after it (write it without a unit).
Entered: **0.875**
